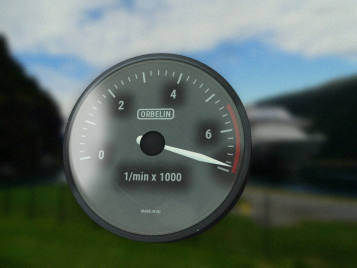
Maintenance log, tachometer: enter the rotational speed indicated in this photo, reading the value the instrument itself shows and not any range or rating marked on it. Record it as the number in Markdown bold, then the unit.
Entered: **6900** rpm
